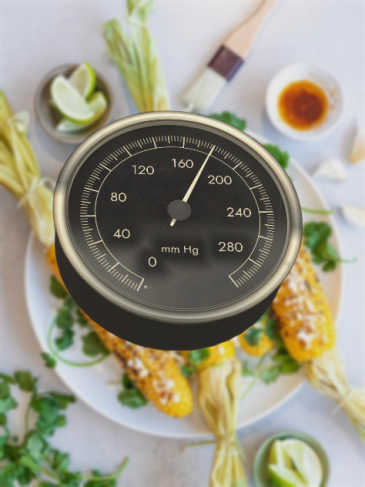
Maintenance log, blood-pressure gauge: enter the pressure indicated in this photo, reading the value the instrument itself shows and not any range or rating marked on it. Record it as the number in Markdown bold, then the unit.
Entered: **180** mmHg
